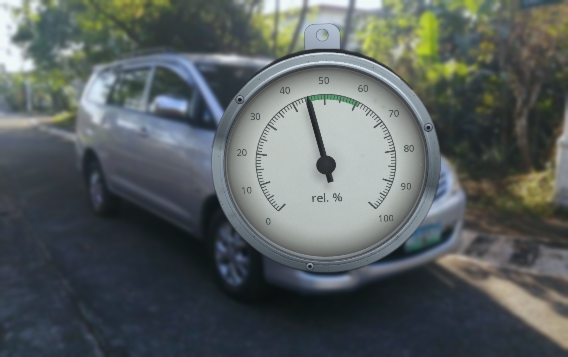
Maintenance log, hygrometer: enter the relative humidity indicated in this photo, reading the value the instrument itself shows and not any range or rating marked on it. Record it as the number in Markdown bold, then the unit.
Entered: **45** %
